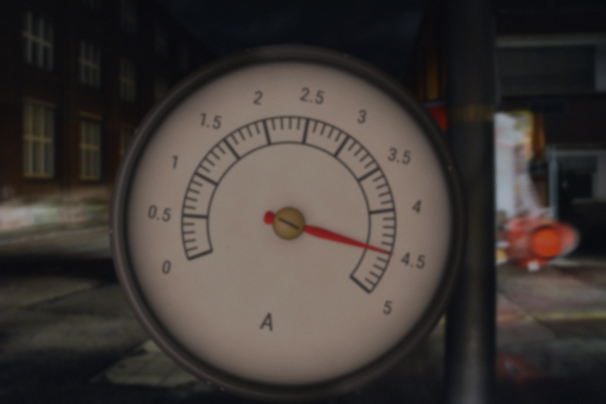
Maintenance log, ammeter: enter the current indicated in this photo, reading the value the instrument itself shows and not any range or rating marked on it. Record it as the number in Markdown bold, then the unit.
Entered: **4.5** A
